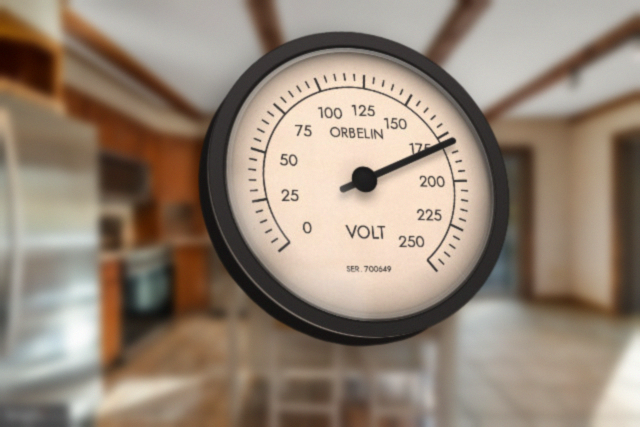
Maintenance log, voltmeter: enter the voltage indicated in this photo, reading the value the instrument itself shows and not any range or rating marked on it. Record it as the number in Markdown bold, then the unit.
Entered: **180** V
